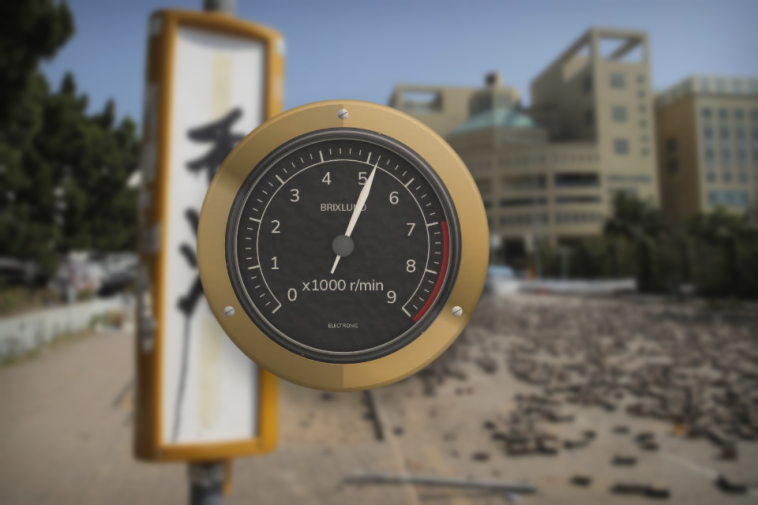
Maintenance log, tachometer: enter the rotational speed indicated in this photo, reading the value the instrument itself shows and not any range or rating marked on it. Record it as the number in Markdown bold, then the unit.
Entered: **5200** rpm
